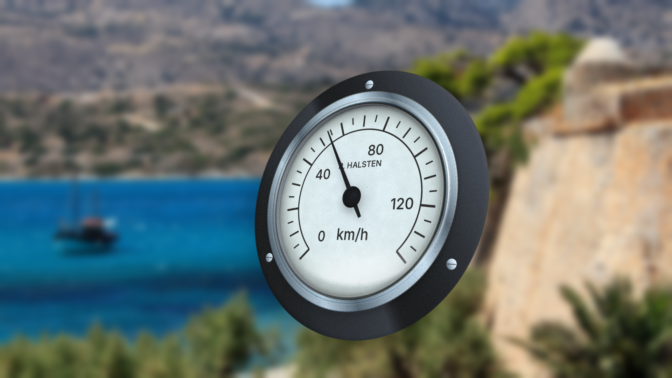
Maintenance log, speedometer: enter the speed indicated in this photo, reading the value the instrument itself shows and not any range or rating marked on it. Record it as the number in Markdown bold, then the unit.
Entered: **55** km/h
